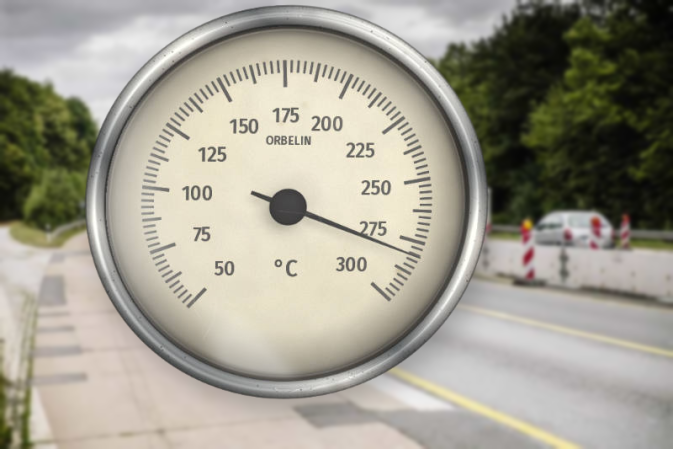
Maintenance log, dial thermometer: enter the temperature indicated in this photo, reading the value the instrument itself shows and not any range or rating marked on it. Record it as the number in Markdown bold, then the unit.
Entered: **280** °C
